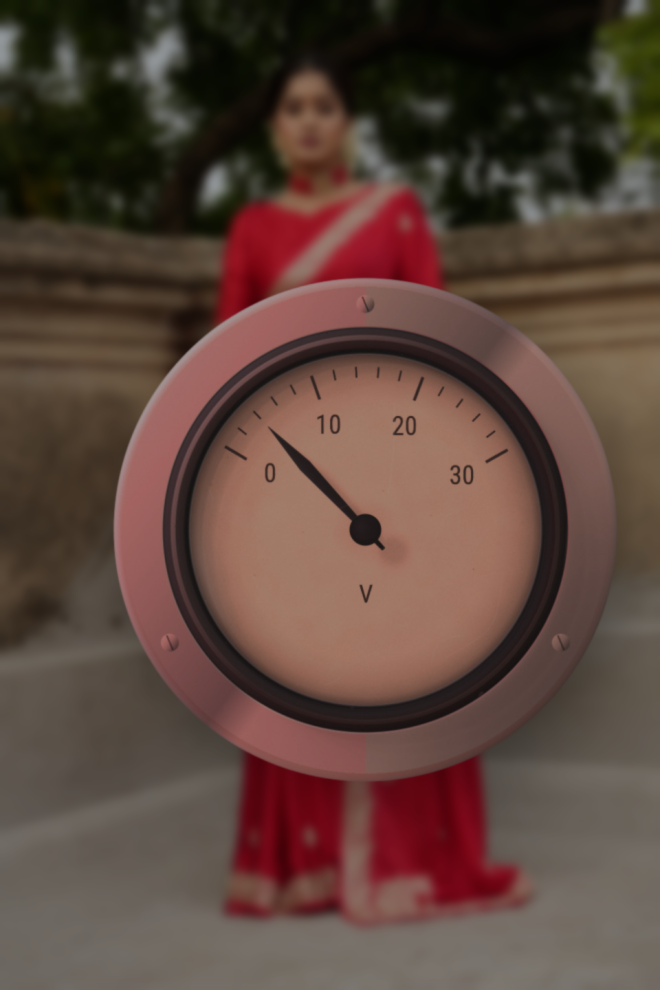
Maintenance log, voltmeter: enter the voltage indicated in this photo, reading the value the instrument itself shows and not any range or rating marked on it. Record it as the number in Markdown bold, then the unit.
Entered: **4** V
